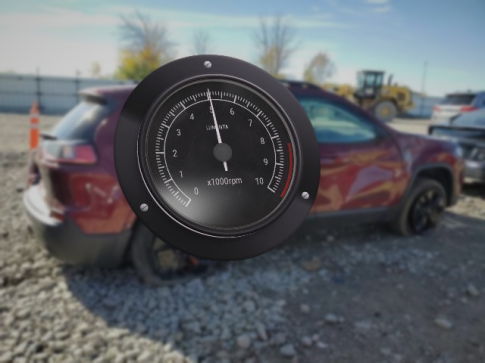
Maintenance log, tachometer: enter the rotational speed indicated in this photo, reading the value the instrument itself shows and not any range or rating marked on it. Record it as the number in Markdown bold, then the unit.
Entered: **5000** rpm
